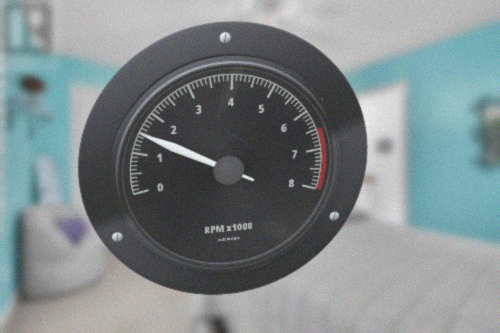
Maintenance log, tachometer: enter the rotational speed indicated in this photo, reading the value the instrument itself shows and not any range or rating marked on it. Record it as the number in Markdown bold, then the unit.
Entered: **1500** rpm
